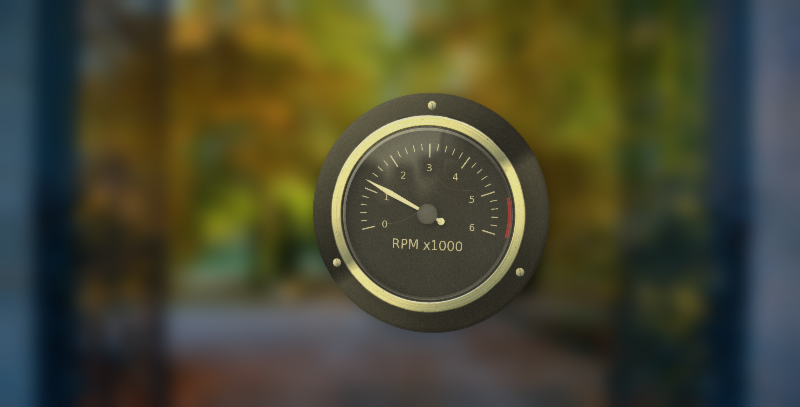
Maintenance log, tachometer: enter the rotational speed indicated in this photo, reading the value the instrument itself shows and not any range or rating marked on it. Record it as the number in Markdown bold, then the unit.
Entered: **1200** rpm
